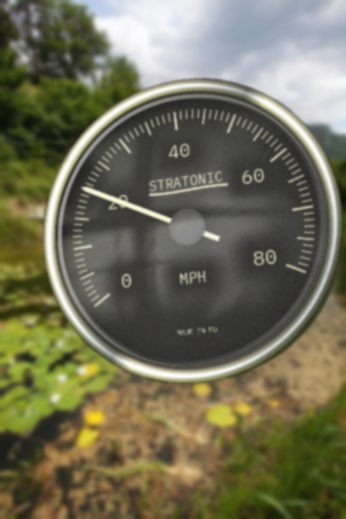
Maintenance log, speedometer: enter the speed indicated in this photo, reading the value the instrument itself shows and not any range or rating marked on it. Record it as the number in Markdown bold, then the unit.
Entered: **20** mph
